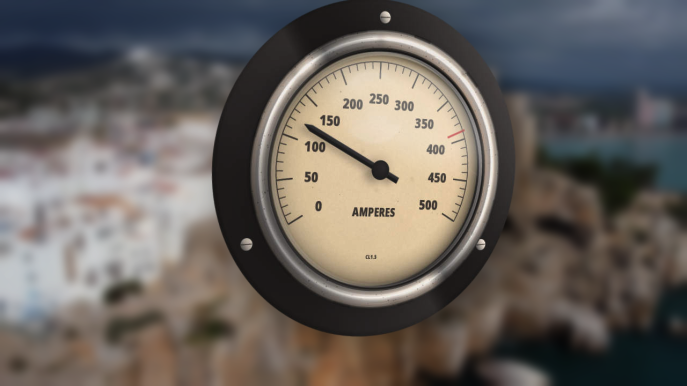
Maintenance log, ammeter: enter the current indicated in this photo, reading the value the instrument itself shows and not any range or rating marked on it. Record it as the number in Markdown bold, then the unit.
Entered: **120** A
